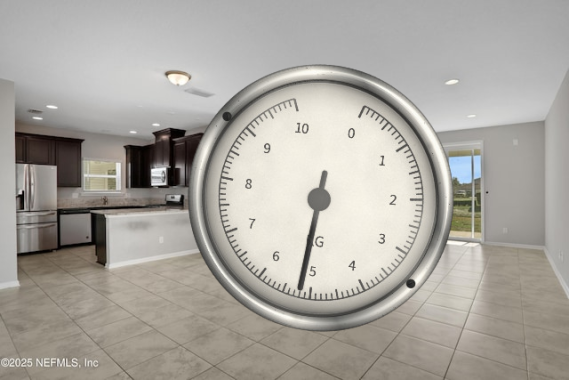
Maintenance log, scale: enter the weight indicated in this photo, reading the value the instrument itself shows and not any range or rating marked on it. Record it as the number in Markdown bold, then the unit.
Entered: **5.2** kg
